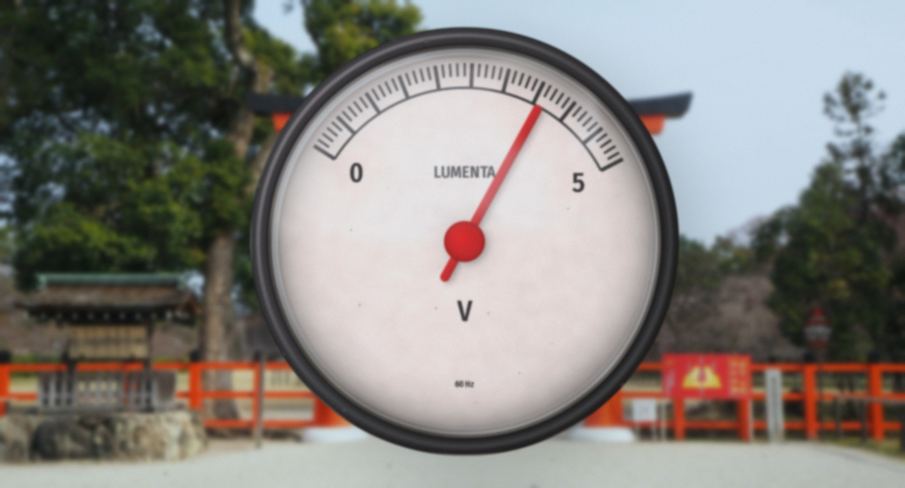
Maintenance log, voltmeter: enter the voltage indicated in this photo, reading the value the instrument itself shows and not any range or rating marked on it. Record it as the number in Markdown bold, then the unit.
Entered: **3.6** V
